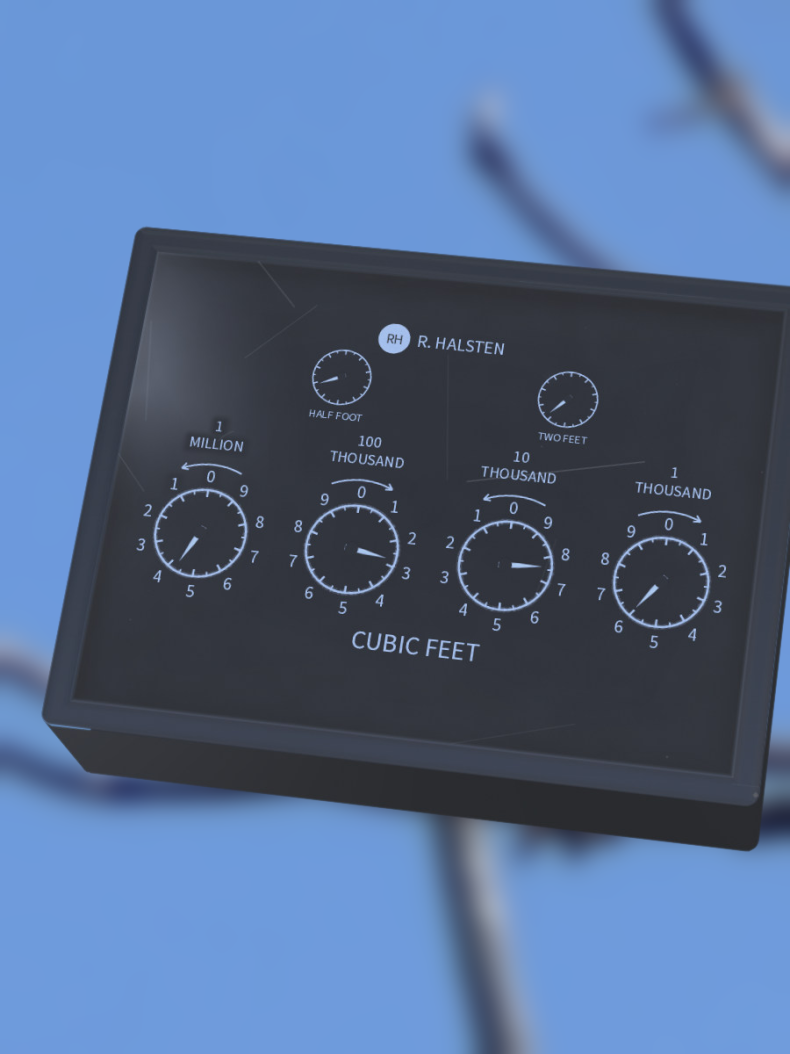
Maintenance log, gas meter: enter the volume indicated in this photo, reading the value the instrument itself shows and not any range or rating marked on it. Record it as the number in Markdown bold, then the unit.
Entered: **427600** ft³
